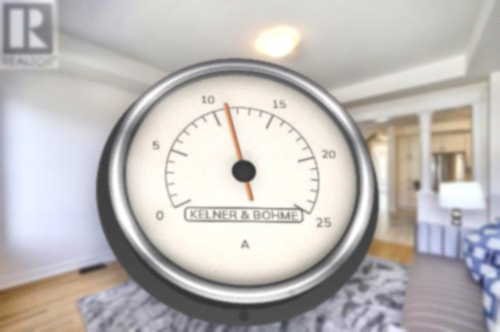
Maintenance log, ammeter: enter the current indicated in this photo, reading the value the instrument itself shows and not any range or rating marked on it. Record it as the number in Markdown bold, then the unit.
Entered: **11** A
